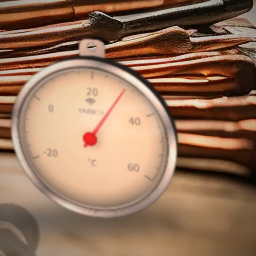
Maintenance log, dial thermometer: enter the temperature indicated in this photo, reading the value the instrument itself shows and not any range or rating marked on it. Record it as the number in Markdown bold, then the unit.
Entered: **30** °C
